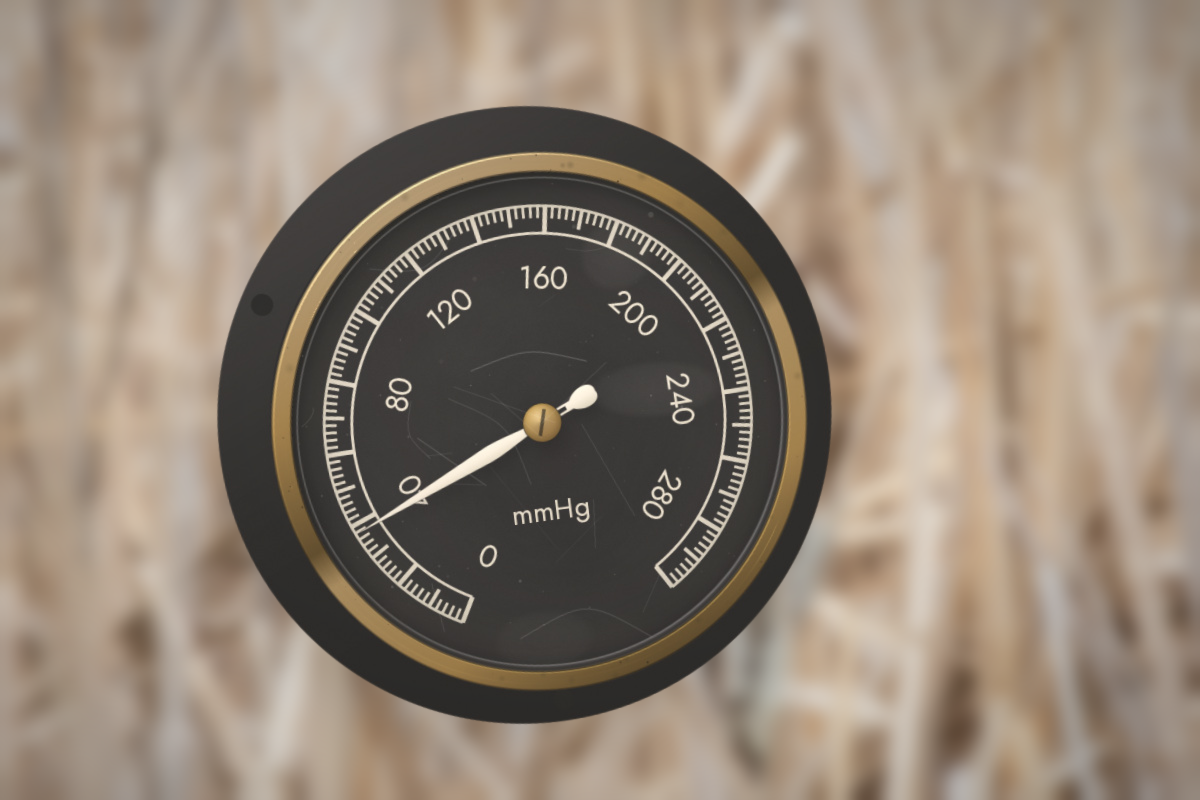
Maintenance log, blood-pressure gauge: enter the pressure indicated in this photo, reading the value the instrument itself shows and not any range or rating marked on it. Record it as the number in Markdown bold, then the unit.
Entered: **38** mmHg
